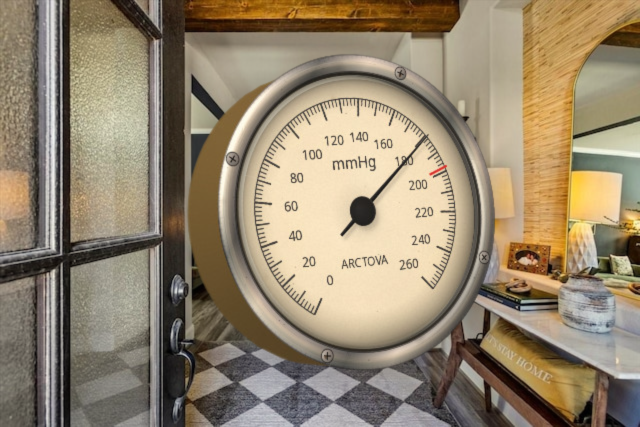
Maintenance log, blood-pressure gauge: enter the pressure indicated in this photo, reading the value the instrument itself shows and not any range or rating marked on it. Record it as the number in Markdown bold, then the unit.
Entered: **180** mmHg
